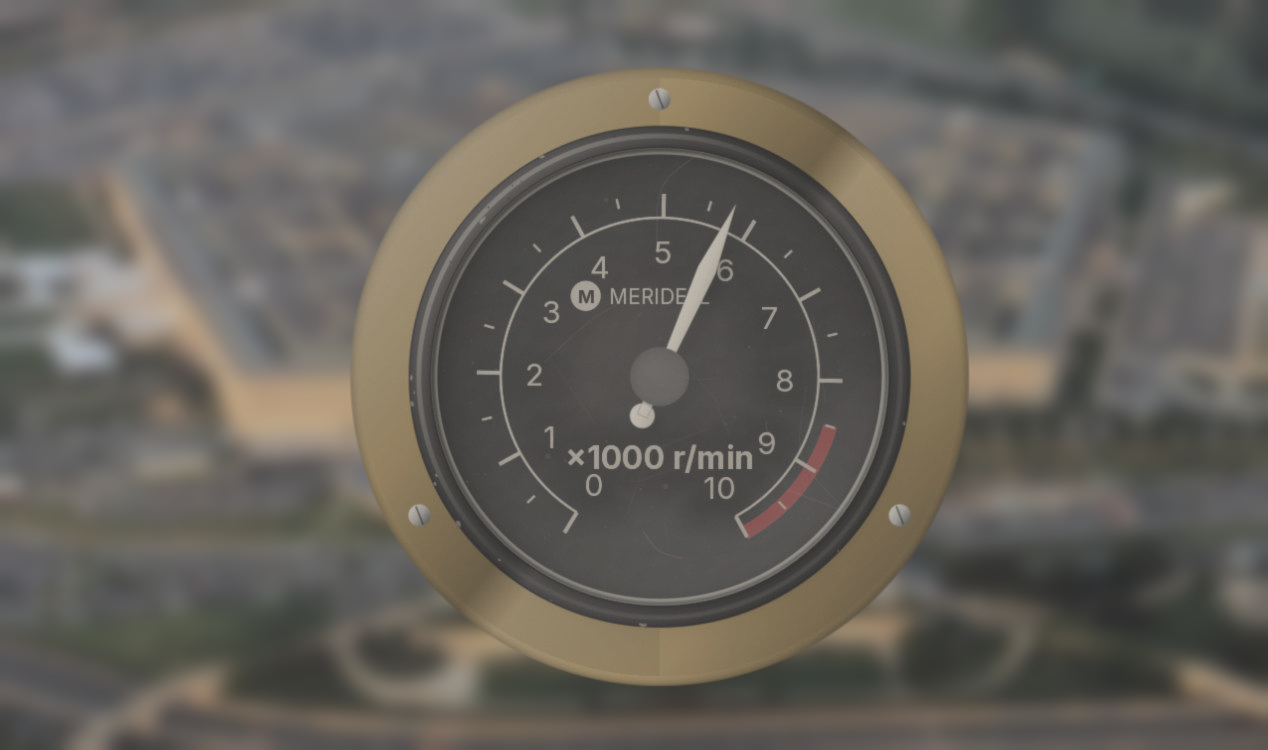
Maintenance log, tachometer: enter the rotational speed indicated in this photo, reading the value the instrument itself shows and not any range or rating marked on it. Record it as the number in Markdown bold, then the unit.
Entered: **5750** rpm
